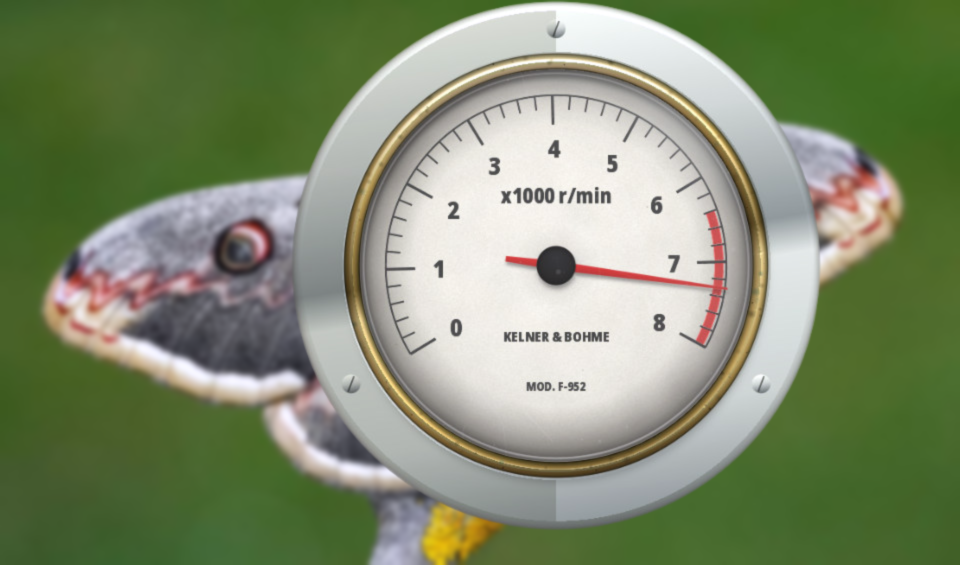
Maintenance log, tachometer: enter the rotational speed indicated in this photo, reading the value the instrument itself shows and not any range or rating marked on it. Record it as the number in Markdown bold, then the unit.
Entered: **7300** rpm
